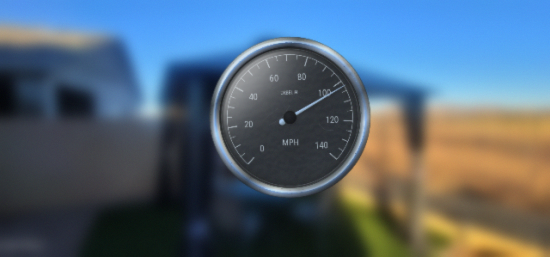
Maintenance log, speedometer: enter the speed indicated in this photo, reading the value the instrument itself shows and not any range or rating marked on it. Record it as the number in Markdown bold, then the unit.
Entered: **102.5** mph
